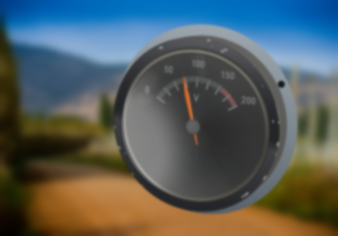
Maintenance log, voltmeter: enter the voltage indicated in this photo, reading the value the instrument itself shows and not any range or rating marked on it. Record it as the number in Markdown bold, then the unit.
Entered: **75** V
